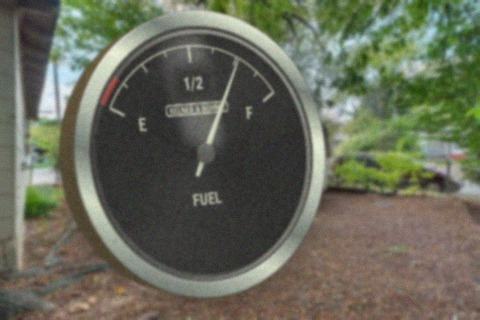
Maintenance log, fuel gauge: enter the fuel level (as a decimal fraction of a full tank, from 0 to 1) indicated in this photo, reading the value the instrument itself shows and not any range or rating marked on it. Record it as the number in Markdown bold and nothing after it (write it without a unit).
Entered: **0.75**
